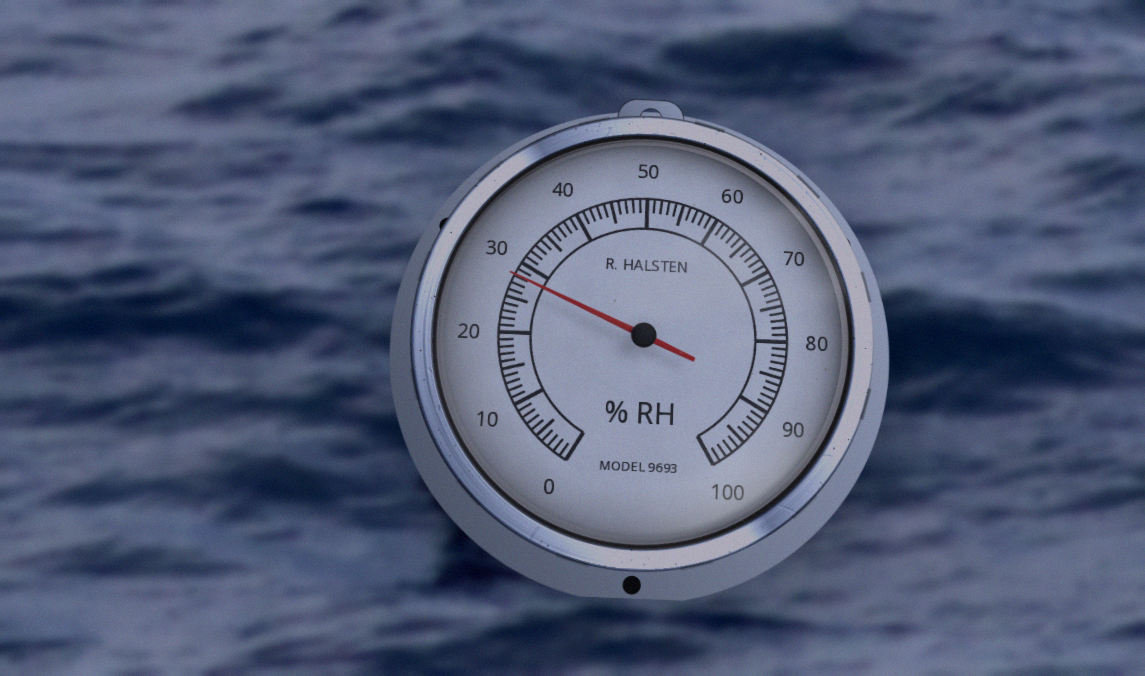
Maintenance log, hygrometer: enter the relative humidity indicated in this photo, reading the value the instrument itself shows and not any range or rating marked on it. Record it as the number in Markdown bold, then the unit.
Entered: **28** %
